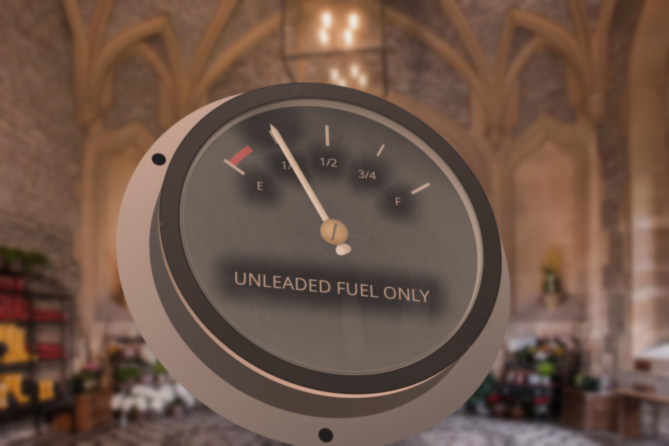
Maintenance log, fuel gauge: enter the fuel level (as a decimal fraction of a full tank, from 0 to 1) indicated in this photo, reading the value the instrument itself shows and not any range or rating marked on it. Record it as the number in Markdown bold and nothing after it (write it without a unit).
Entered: **0.25**
